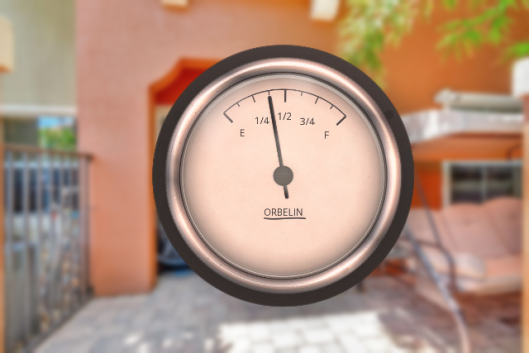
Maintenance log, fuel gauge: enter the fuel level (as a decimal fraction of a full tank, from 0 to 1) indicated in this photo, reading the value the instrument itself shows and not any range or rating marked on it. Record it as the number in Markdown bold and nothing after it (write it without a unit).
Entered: **0.375**
